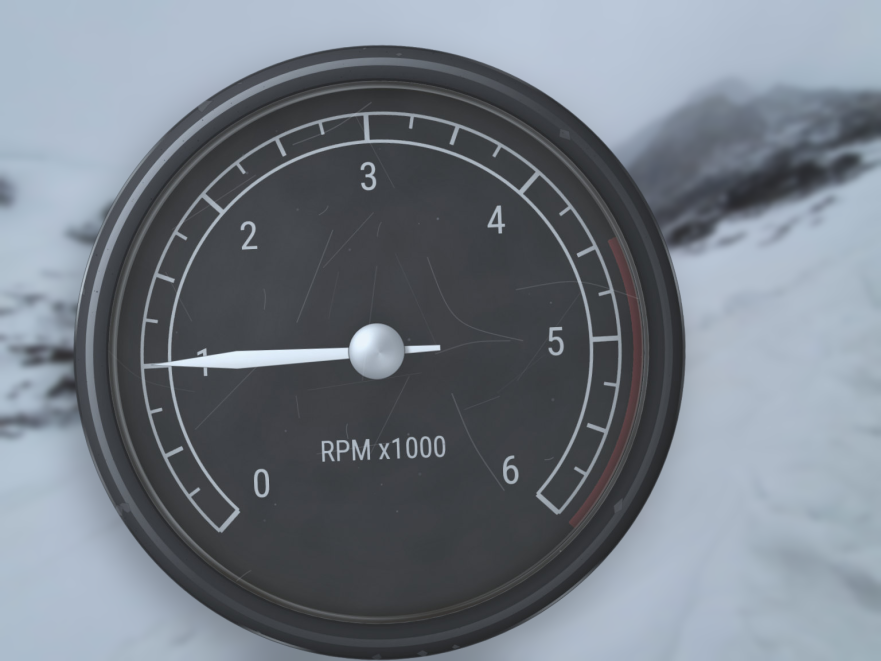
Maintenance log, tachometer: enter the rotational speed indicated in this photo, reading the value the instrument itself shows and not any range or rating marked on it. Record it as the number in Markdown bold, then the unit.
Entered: **1000** rpm
